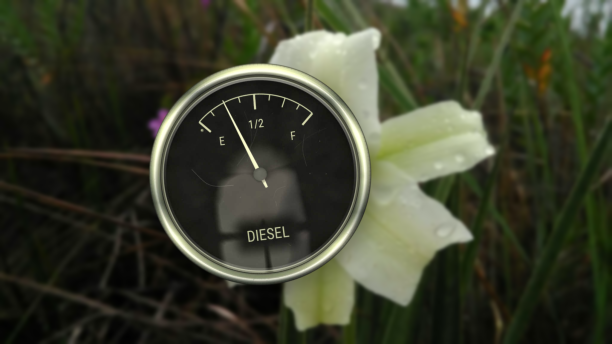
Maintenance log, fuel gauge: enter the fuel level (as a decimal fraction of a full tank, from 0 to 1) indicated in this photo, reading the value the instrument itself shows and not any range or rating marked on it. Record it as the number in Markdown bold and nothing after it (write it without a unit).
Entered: **0.25**
